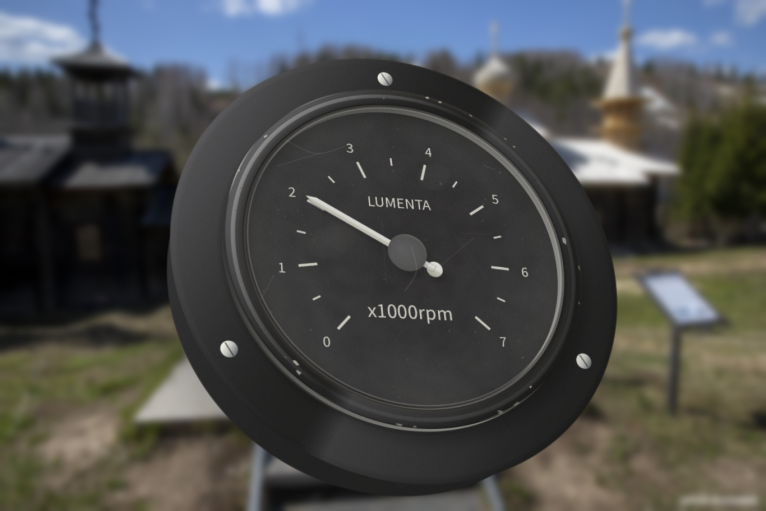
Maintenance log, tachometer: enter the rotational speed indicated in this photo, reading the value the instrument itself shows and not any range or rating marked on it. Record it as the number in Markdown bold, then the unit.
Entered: **2000** rpm
